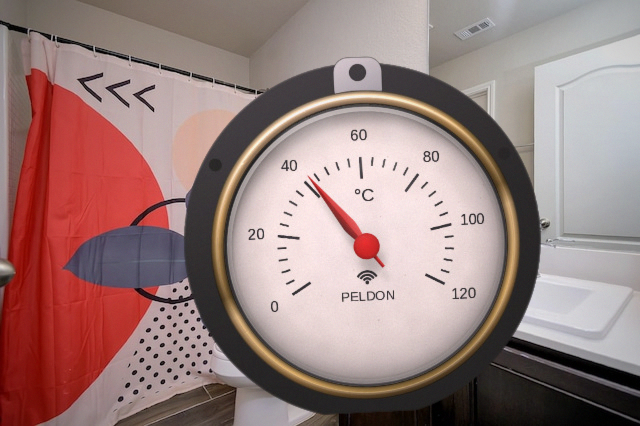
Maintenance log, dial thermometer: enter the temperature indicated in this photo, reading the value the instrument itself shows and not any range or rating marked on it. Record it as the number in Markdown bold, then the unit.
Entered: **42** °C
